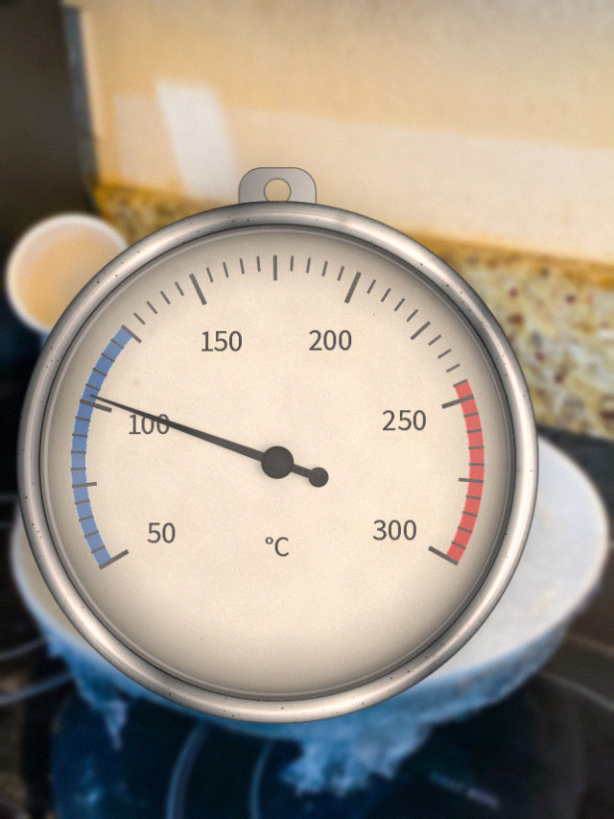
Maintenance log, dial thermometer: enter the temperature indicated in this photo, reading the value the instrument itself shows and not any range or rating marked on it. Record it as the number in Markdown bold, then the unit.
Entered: **102.5** °C
